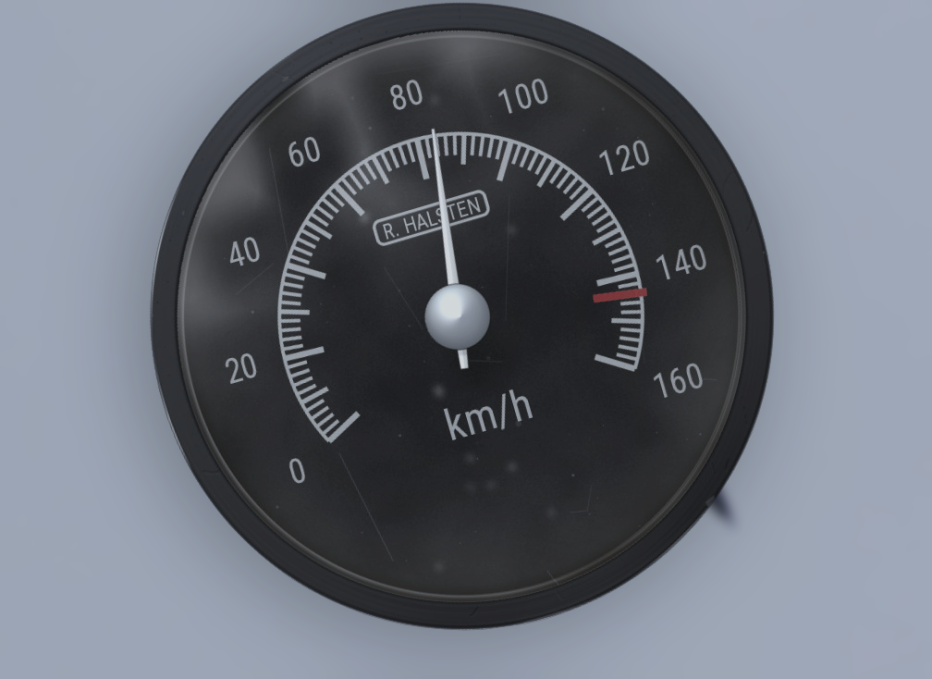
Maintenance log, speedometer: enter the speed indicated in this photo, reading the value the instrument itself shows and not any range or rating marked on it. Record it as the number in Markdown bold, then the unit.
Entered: **84** km/h
